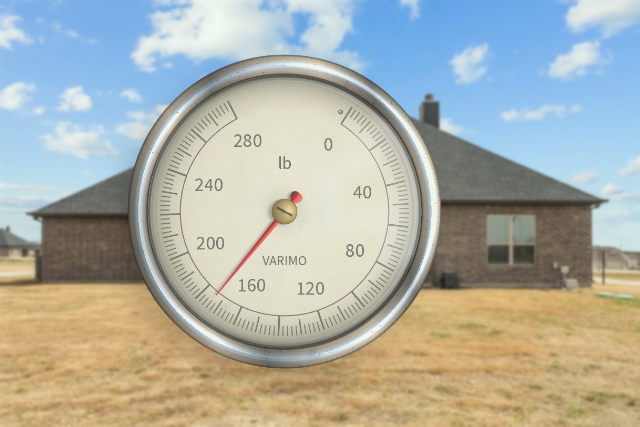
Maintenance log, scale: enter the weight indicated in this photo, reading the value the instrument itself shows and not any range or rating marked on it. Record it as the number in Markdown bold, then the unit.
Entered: **174** lb
